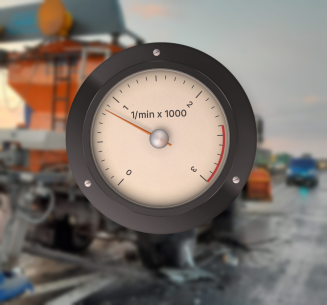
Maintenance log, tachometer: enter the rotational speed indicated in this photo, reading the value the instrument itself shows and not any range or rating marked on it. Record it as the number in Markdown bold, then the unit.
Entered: **850** rpm
